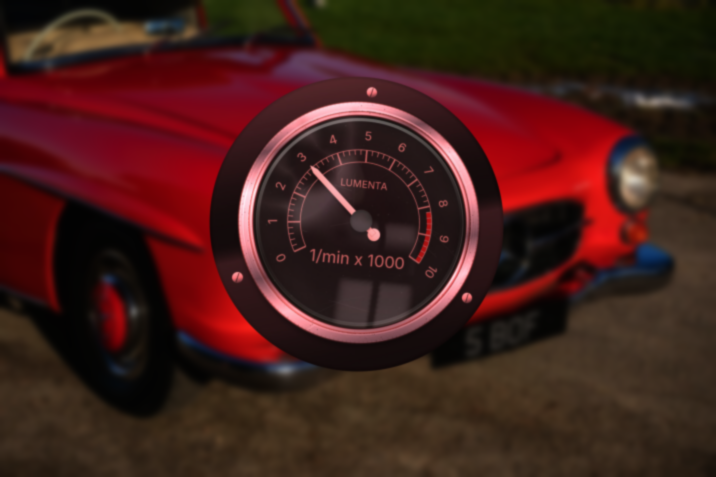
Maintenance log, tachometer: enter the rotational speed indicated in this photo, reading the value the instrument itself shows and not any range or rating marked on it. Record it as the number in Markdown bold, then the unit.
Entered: **3000** rpm
